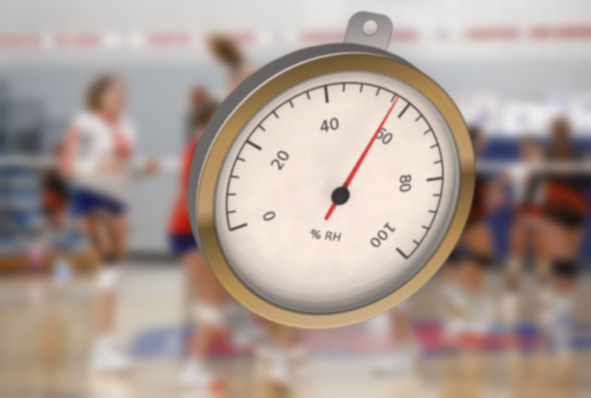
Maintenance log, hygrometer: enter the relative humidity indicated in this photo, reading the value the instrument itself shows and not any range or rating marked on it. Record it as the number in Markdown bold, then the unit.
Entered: **56** %
